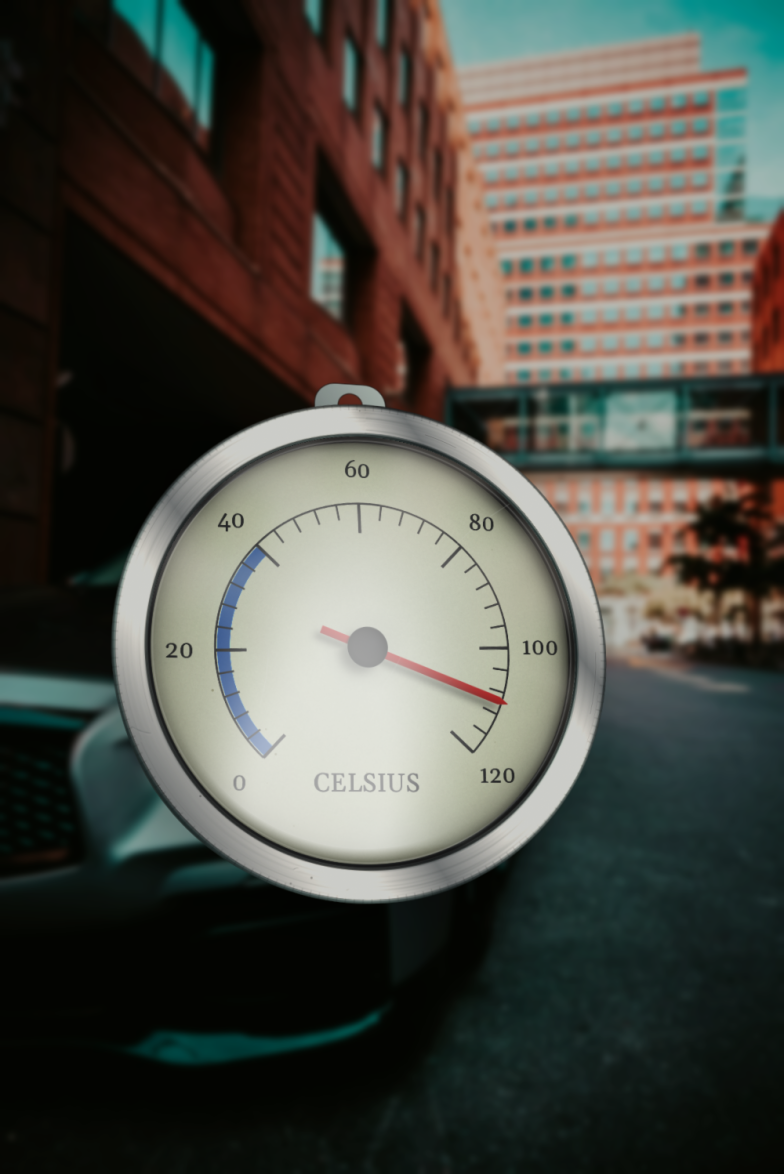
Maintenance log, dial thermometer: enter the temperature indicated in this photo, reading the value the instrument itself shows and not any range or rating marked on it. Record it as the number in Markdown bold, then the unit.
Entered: **110** °C
